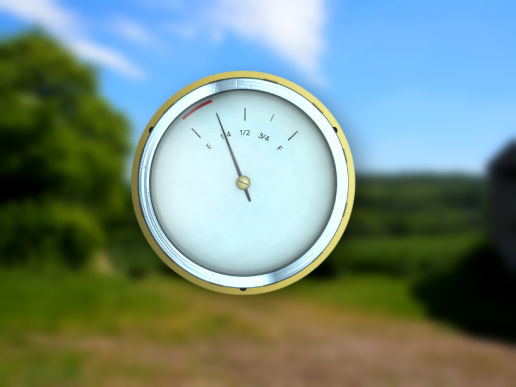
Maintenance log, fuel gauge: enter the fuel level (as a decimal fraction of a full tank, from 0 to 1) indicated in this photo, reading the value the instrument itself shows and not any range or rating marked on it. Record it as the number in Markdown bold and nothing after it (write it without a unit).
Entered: **0.25**
